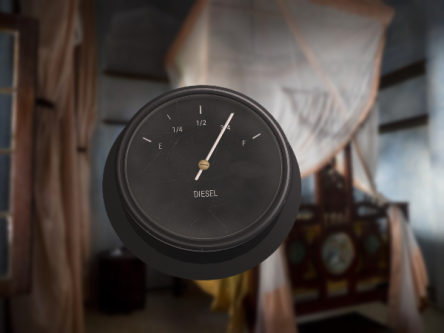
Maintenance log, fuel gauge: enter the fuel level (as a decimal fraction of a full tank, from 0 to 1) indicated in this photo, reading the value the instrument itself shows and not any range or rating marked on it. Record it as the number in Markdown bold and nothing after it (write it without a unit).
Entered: **0.75**
